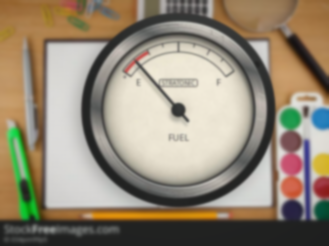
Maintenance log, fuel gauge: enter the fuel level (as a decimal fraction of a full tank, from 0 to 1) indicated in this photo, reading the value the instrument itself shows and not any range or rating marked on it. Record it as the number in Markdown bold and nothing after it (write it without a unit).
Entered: **0.125**
